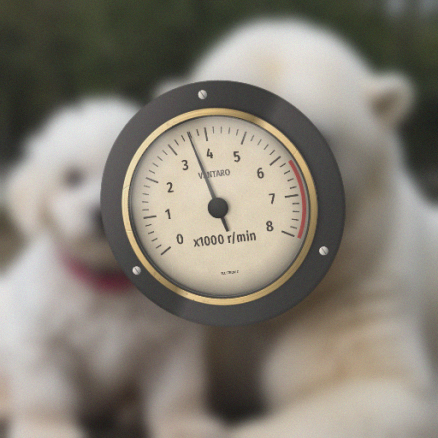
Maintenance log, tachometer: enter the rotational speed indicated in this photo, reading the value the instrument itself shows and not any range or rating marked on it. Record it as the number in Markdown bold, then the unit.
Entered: **3600** rpm
